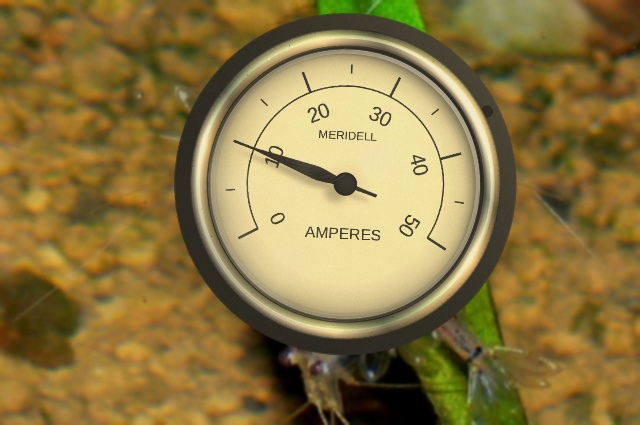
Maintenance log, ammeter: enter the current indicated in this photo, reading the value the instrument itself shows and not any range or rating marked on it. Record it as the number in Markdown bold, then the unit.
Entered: **10** A
